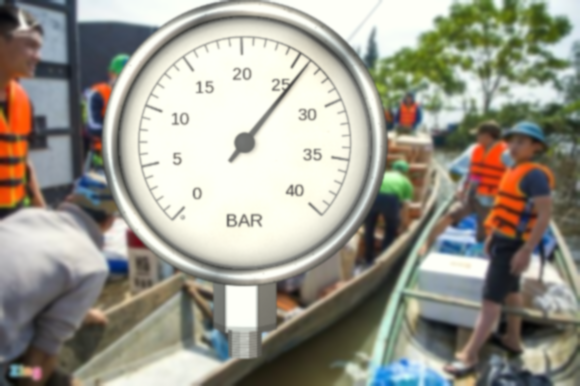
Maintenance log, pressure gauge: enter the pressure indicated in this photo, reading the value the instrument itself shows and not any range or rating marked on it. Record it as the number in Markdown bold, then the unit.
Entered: **26** bar
